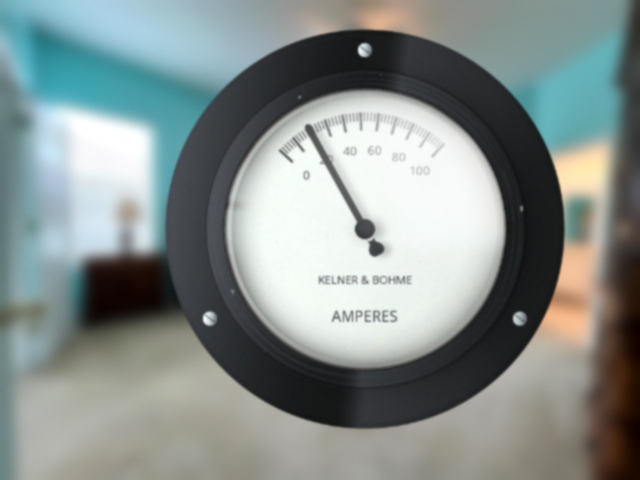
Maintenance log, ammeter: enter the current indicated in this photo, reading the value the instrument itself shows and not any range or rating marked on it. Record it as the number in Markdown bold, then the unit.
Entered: **20** A
